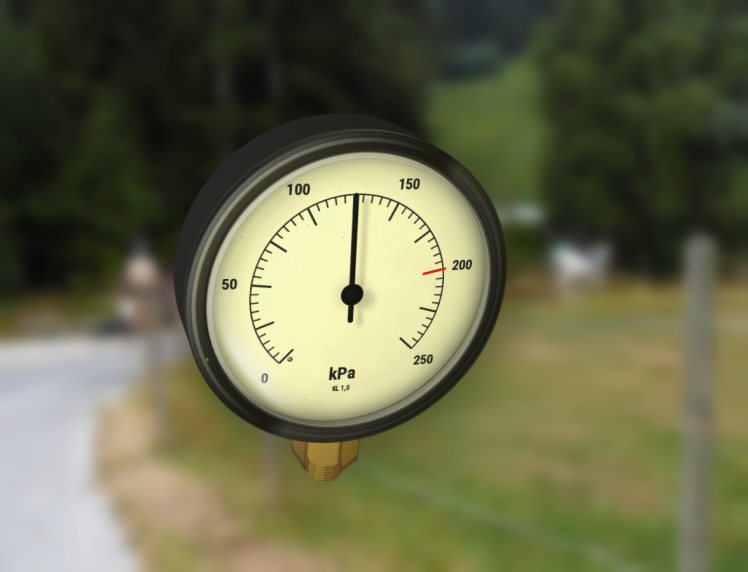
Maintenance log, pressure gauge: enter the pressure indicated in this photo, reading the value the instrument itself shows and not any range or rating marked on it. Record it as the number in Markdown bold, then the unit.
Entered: **125** kPa
